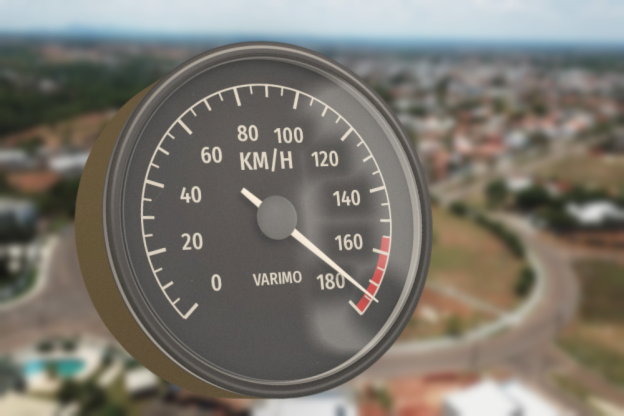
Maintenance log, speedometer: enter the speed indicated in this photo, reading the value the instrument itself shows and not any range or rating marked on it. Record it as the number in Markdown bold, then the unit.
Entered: **175** km/h
